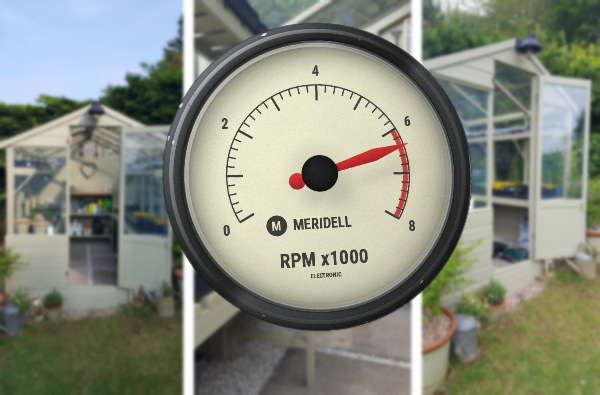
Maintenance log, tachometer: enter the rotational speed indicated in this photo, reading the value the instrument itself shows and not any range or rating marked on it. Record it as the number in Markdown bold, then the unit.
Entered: **6400** rpm
